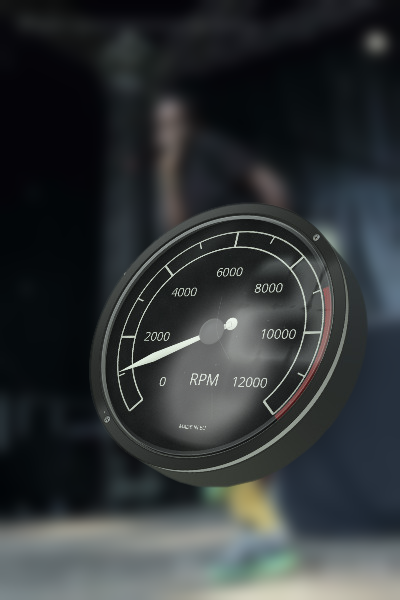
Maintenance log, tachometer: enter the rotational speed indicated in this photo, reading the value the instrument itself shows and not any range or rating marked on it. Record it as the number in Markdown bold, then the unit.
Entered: **1000** rpm
